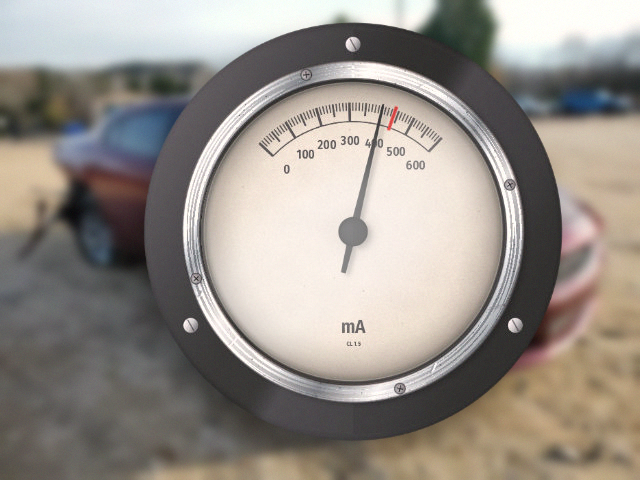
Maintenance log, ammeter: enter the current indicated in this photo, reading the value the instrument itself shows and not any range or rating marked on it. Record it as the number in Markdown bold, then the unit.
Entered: **400** mA
